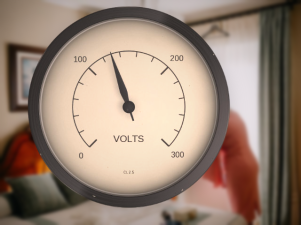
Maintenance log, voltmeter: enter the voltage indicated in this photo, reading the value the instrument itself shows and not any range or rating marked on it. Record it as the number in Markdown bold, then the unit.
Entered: **130** V
